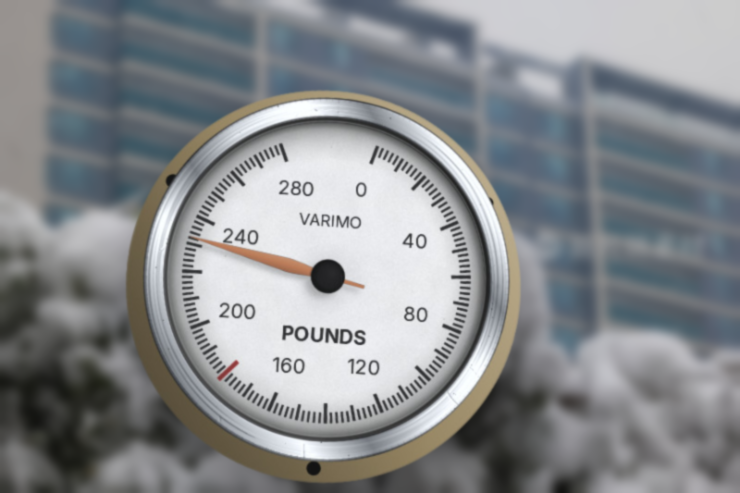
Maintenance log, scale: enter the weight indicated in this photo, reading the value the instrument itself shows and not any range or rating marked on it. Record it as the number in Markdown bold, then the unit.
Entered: **232** lb
